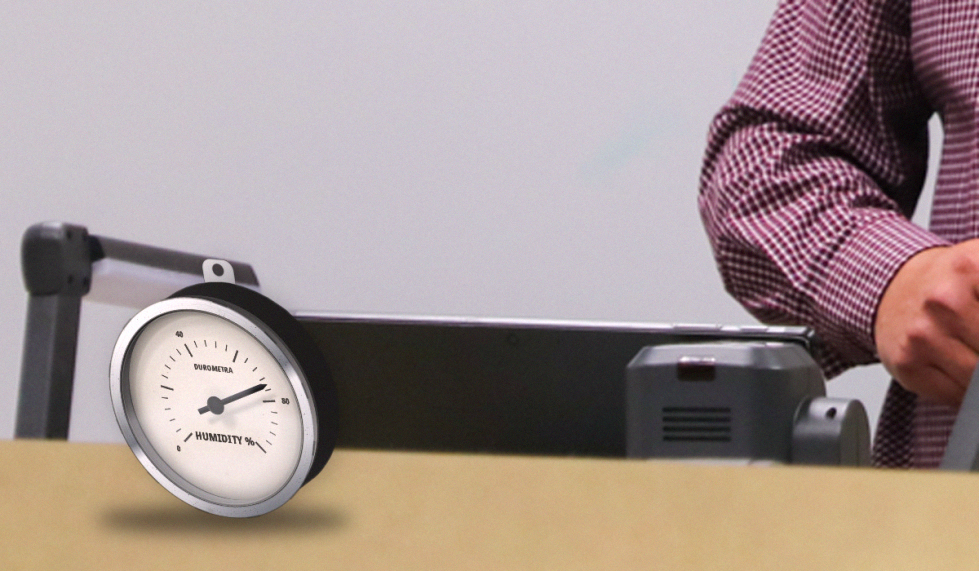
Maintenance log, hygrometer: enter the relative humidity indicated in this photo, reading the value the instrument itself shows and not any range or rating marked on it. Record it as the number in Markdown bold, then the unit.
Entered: **74** %
